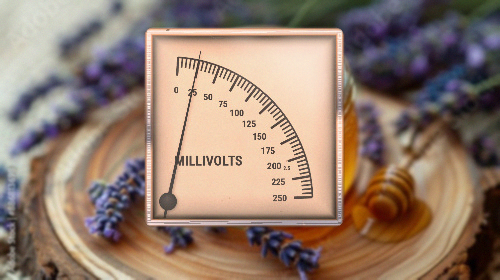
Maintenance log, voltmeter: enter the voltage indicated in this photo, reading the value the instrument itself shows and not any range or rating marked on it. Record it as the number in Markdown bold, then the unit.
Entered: **25** mV
